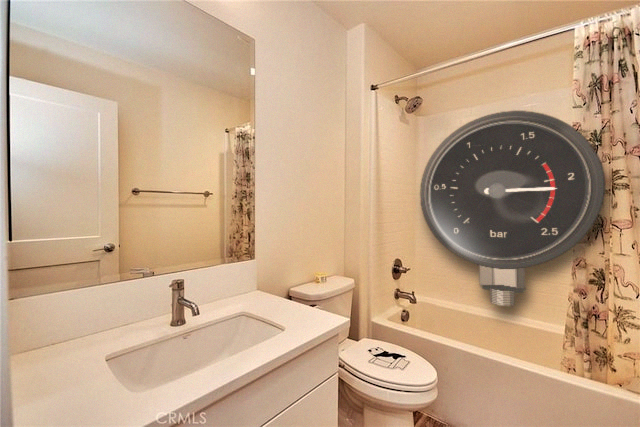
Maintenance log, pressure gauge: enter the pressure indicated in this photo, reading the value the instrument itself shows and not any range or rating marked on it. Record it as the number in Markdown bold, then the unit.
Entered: **2.1** bar
